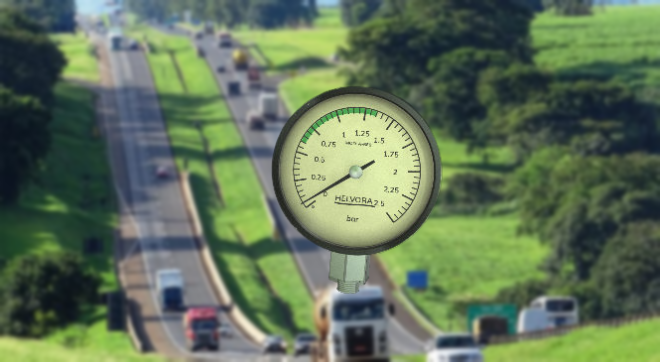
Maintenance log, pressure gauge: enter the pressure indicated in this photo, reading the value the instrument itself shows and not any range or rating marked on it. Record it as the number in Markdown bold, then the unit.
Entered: **0.05** bar
